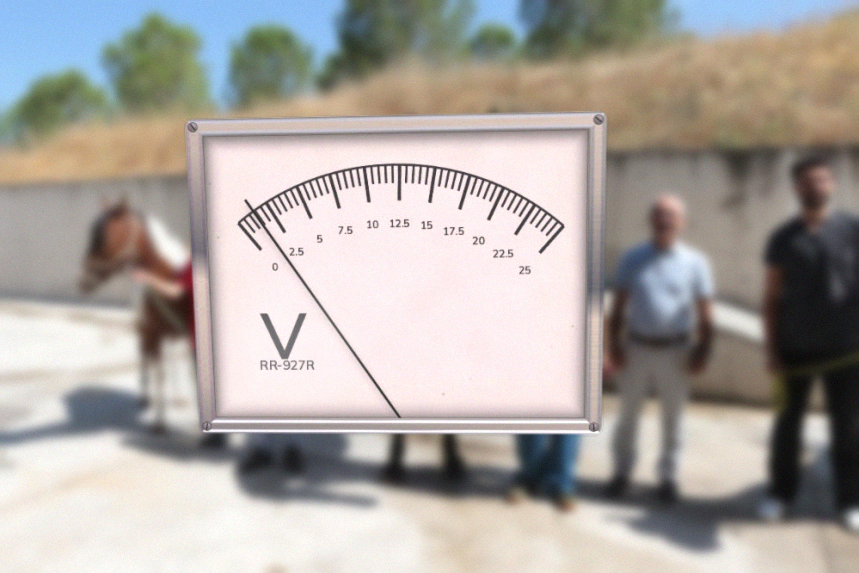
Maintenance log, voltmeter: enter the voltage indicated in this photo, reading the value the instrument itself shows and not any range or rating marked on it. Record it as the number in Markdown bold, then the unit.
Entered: **1.5** V
